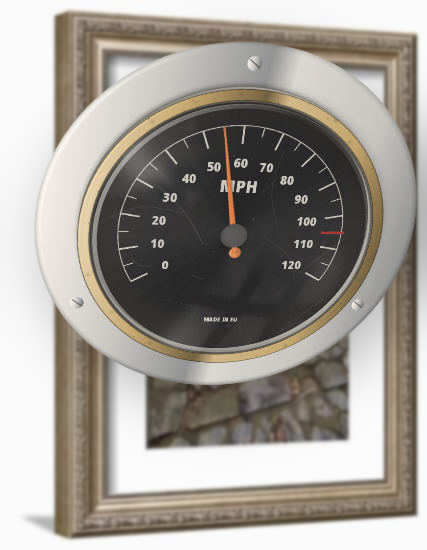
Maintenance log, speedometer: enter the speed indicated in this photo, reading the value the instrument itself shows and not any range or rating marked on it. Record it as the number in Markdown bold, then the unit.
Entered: **55** mph
